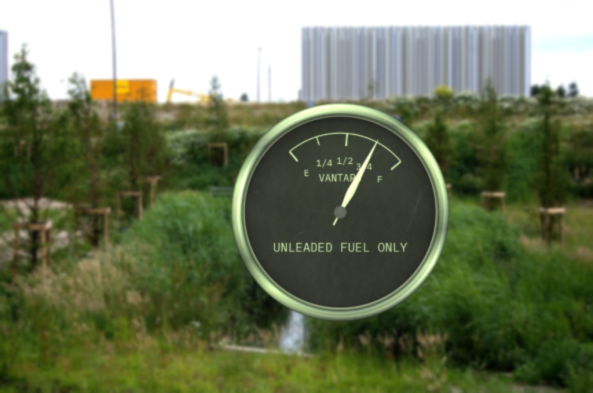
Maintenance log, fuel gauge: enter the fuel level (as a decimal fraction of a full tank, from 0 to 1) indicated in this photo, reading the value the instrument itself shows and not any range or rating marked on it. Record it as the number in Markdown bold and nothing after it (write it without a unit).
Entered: **0.75**
